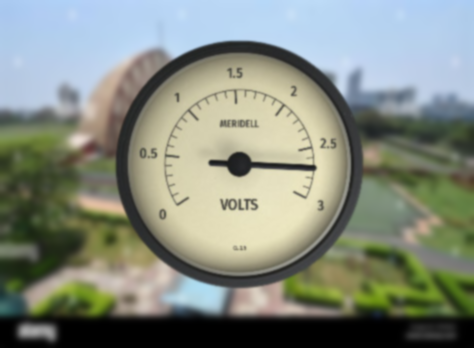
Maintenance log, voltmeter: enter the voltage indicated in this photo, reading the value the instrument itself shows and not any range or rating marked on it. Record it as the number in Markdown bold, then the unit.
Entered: **2.7** V
